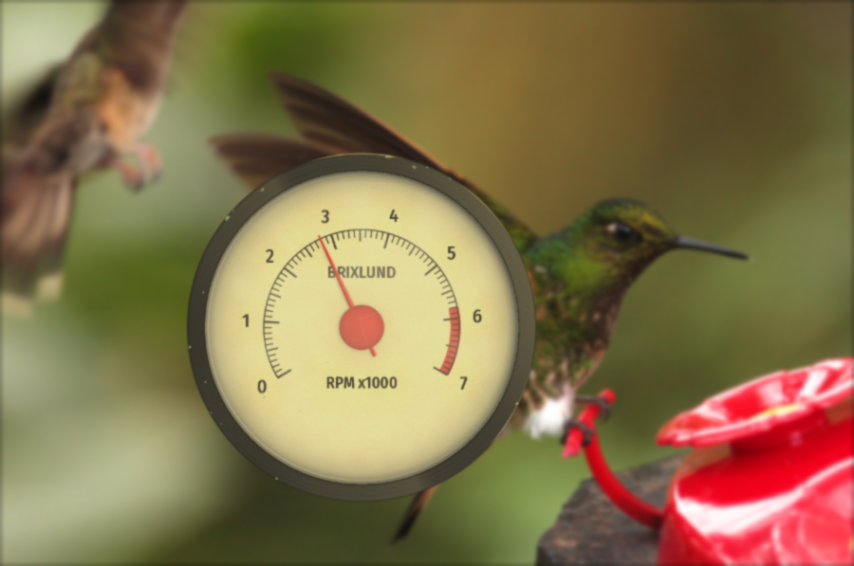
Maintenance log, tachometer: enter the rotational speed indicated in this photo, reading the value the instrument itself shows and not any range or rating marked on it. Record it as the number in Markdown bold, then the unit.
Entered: **2800** rpm
